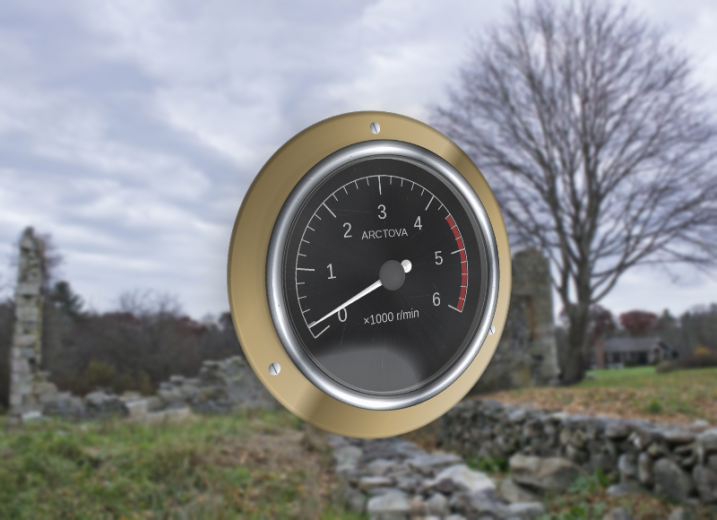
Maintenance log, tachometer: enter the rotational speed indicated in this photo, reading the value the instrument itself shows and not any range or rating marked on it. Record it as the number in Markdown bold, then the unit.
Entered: **200** rpm
